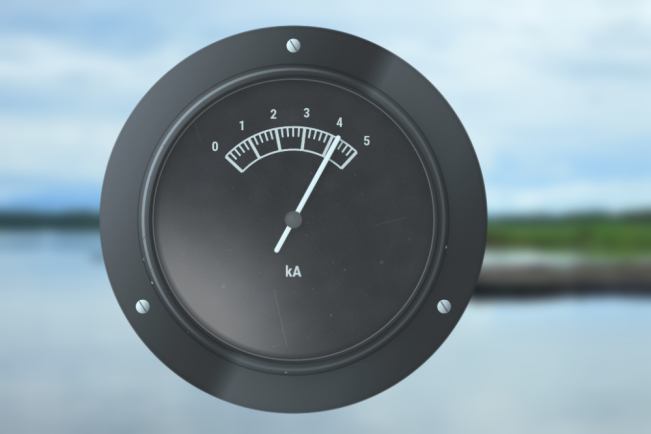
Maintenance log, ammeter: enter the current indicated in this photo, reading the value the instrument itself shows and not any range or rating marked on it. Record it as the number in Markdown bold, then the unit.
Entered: **4.2** kA
